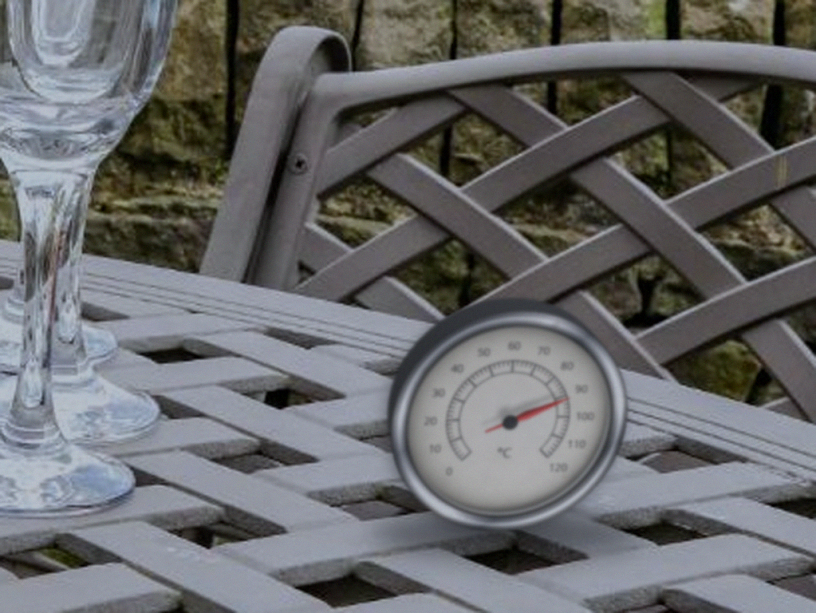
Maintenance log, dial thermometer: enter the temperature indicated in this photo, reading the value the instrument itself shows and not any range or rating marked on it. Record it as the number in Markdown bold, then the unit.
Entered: **90** °C
